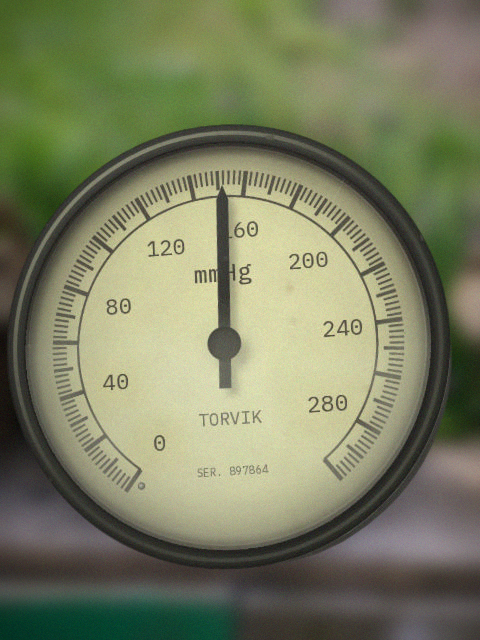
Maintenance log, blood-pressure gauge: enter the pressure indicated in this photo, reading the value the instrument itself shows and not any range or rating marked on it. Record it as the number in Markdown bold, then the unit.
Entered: **152** mmHg
